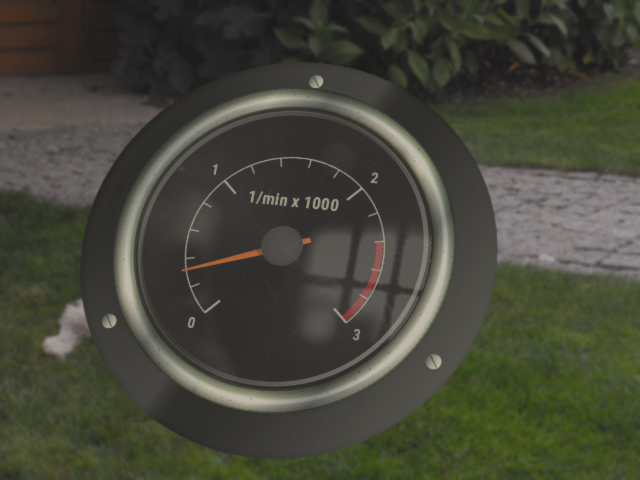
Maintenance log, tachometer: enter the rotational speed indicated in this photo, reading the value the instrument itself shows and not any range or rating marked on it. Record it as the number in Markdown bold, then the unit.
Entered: **300** rpm
